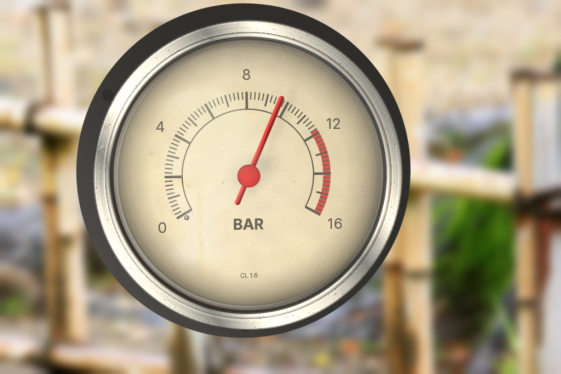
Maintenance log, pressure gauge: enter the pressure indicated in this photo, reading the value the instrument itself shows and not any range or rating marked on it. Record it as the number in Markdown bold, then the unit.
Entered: **9.6** bar
